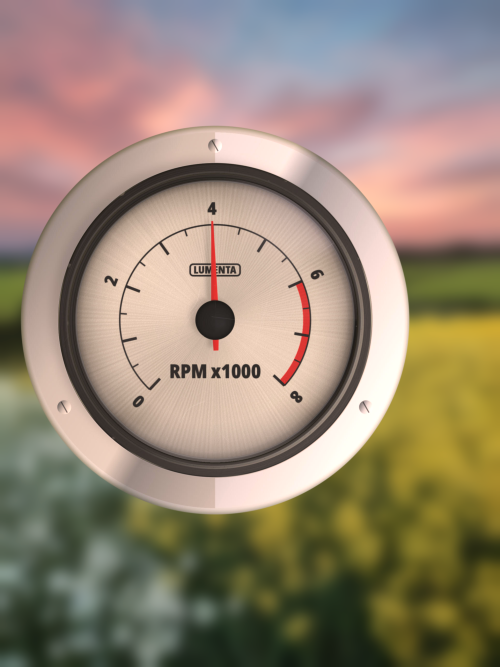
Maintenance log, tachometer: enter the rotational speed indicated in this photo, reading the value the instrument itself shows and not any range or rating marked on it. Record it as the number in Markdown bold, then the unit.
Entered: **4000** rpm
